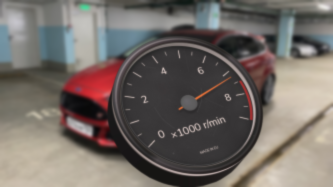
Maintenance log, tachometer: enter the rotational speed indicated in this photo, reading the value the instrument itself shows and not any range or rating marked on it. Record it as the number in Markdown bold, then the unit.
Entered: **7250** rpm
